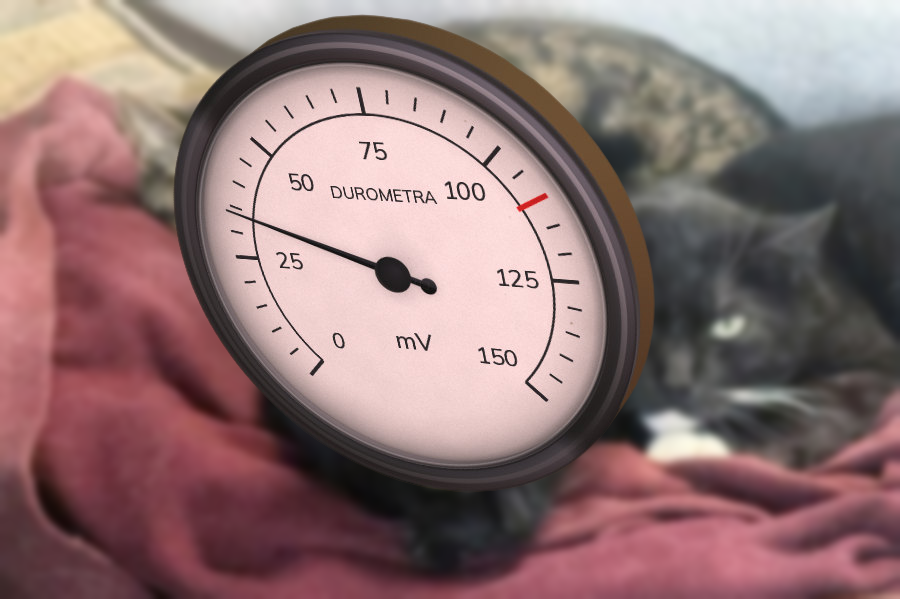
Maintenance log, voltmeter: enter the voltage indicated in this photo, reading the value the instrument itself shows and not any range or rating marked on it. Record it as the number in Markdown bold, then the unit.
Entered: **35** mV
